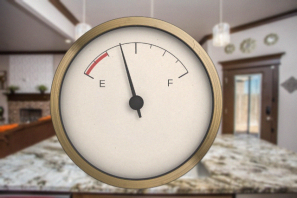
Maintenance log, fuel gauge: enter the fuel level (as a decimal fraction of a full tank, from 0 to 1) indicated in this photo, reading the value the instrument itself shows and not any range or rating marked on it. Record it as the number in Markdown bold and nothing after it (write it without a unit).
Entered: **0.375**
